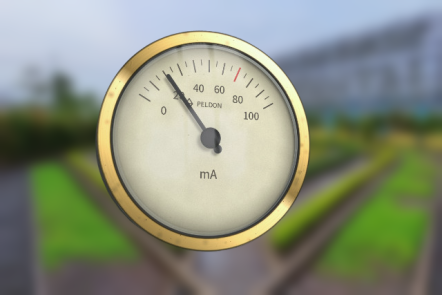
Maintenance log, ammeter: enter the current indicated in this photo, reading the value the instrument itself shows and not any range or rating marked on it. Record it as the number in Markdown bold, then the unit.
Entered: **20** mA
